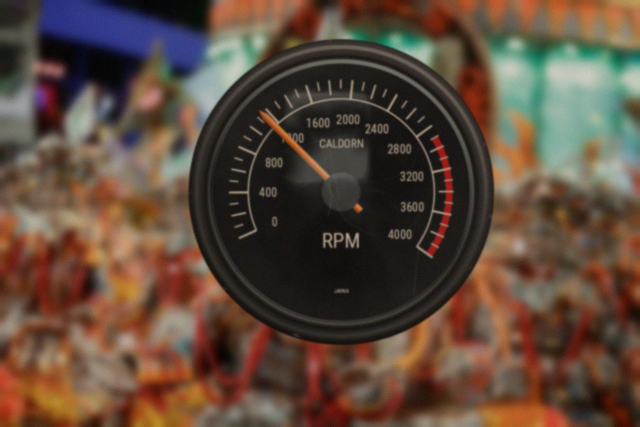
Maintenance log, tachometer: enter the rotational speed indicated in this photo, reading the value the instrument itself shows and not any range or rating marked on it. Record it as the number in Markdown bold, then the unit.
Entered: **1150** rpm
